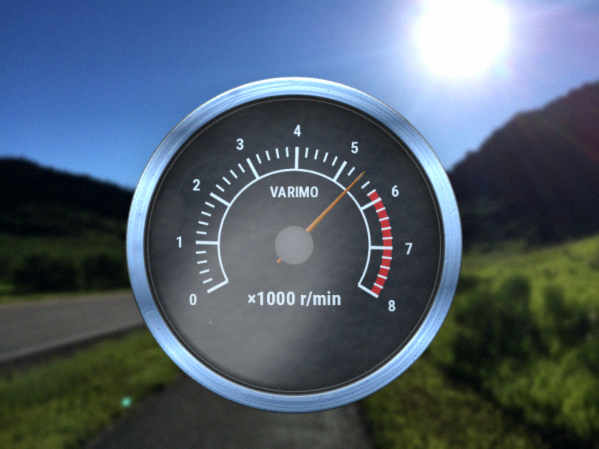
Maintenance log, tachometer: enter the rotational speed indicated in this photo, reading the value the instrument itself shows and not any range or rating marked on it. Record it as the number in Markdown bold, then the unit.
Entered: **5400** rpm
